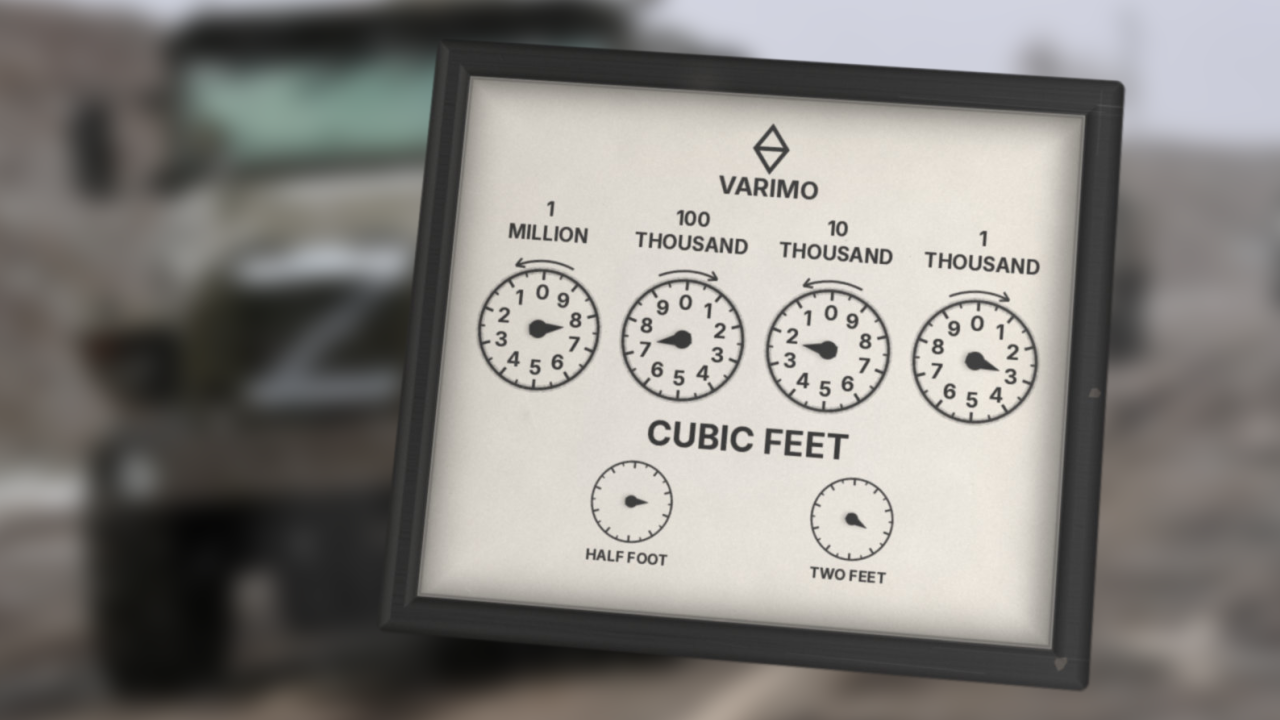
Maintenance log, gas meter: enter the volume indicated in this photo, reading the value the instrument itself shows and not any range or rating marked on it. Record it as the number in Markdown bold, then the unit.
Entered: **772300** ft³
